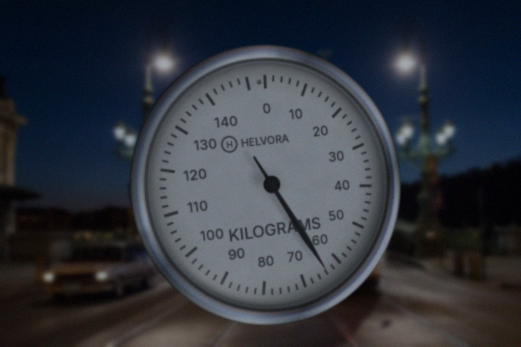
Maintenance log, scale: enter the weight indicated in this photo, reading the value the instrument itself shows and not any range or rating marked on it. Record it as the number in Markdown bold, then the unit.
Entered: **64** kg
